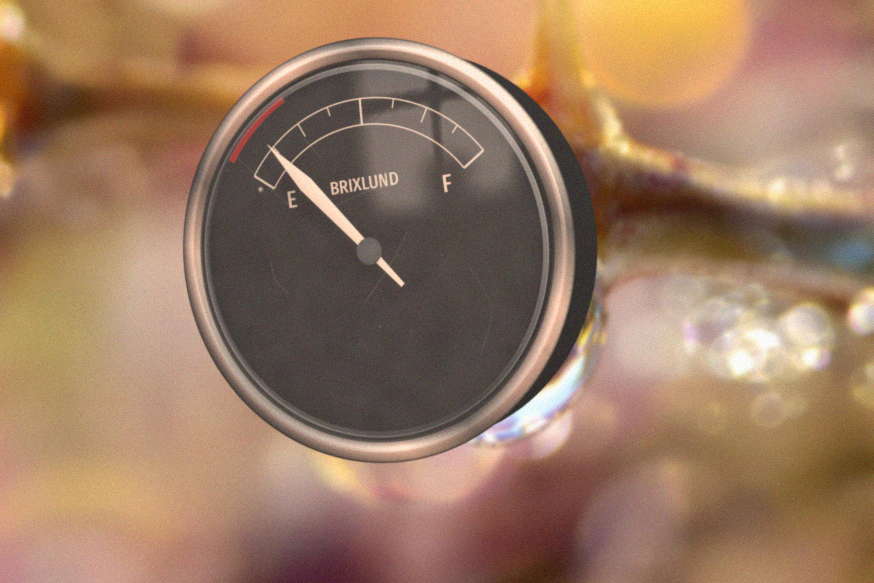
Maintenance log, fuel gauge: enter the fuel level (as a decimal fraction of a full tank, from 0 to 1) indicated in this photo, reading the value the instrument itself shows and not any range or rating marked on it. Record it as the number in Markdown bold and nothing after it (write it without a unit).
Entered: **0.125**
